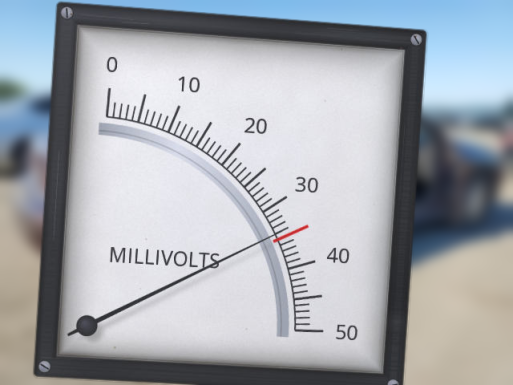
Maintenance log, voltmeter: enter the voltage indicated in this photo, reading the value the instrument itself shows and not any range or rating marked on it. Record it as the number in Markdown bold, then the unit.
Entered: **34** mV
